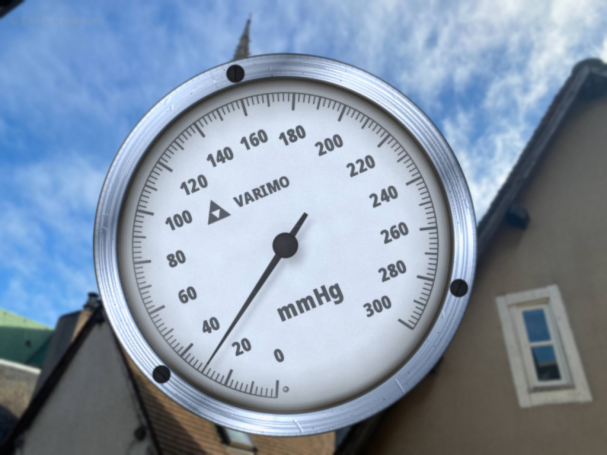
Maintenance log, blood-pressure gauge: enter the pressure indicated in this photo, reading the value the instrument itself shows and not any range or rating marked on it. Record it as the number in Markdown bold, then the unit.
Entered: **30** mmHg
